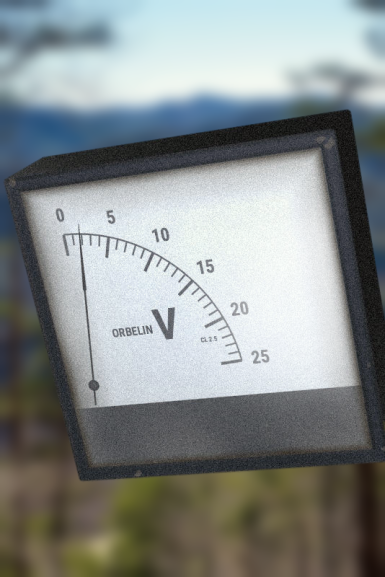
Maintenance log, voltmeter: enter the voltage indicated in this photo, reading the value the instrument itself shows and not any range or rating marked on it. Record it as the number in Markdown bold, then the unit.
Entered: **2** V
